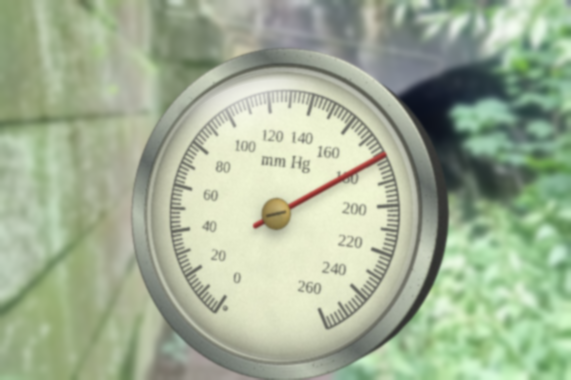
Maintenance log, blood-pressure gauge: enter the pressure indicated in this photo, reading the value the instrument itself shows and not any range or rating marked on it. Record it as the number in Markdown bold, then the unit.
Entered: **180** mmHg
